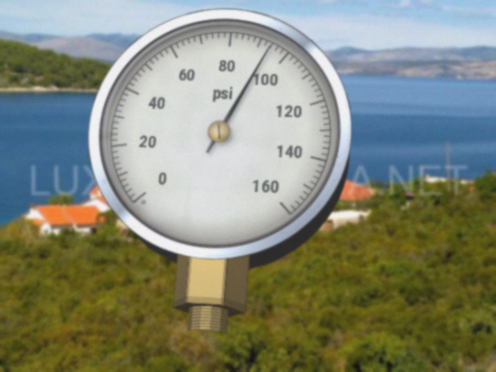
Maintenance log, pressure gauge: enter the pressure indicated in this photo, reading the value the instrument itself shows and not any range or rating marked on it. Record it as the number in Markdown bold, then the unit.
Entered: **94** psi
